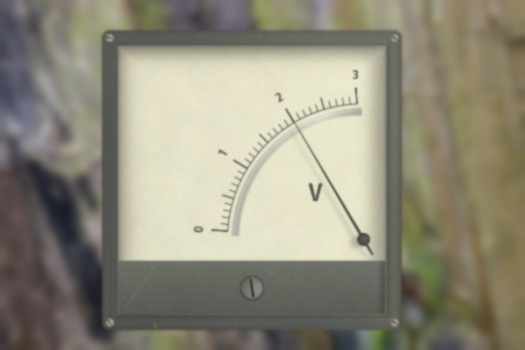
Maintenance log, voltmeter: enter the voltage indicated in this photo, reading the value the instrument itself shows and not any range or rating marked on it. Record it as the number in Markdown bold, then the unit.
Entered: **2** V
